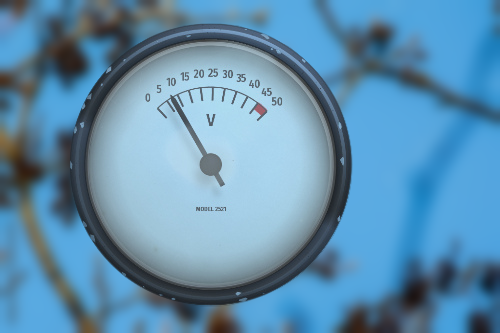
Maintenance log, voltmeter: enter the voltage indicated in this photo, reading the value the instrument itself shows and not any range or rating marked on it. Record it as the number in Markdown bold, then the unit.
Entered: **7.5** V
